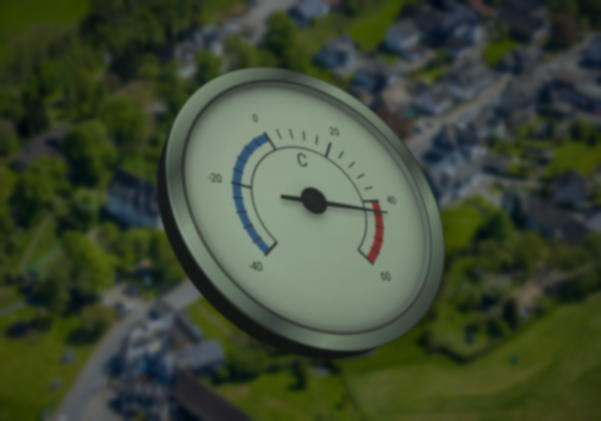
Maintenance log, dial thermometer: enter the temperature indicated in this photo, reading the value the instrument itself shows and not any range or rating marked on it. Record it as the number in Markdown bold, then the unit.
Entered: **44** °C
